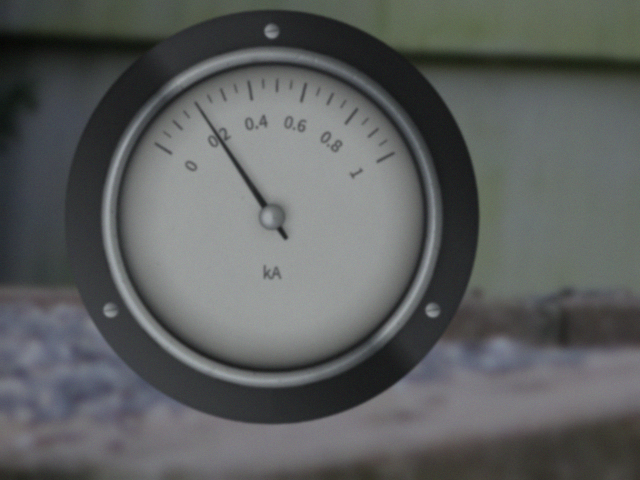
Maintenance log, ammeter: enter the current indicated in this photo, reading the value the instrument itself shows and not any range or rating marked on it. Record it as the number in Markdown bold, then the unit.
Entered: **0.2** kA
